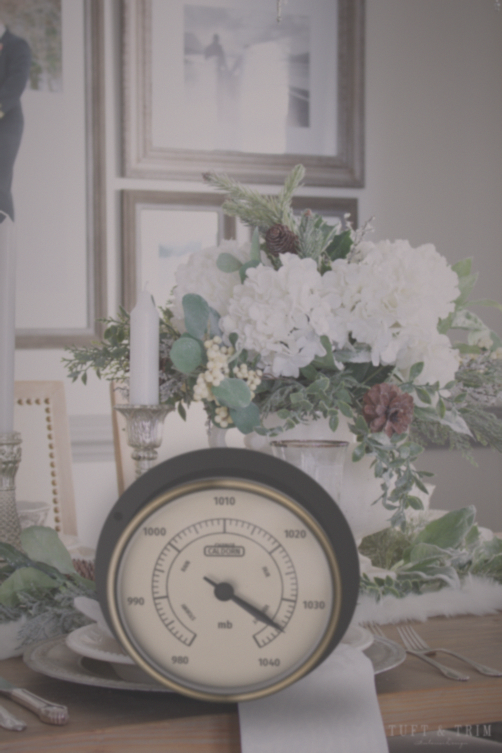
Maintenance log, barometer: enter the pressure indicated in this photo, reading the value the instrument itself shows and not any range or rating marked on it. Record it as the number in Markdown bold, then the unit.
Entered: **1035** mbar
